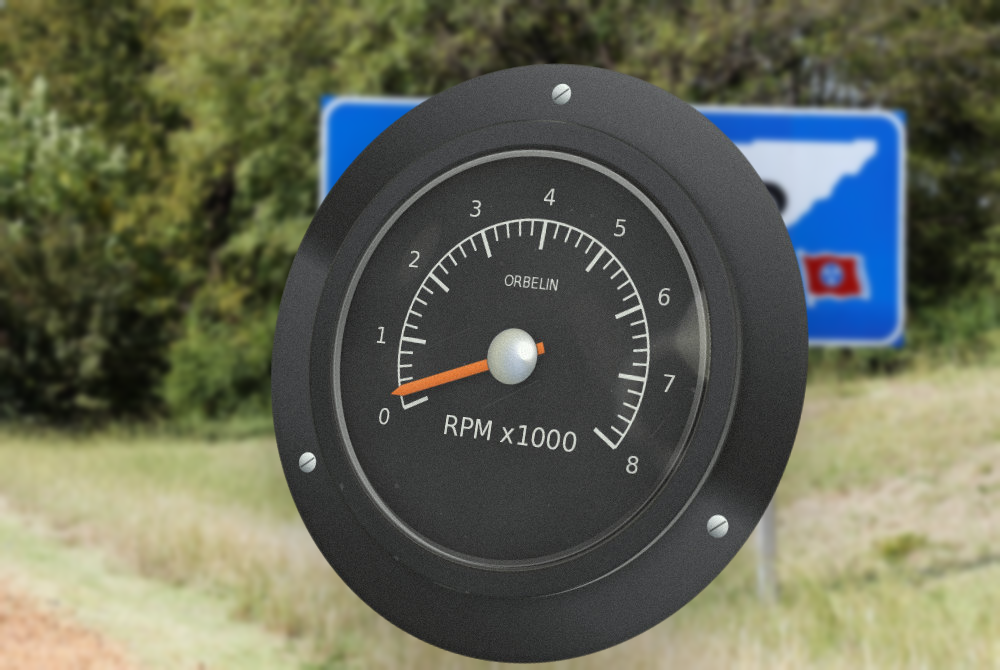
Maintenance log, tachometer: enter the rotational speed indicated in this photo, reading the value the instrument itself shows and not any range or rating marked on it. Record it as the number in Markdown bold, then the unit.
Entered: **200** rpm
